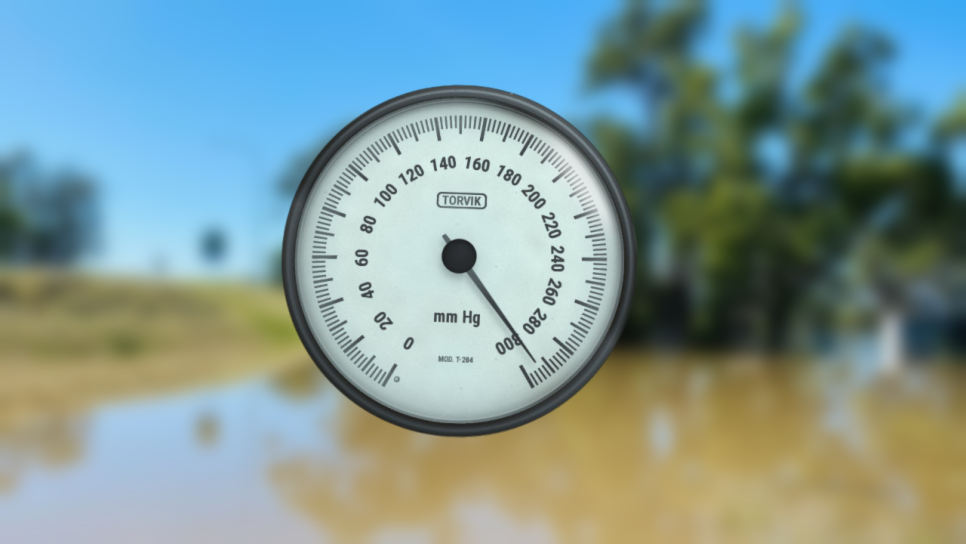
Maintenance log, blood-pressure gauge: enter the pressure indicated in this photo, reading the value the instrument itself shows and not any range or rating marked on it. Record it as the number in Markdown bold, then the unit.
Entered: **294** mmHg
